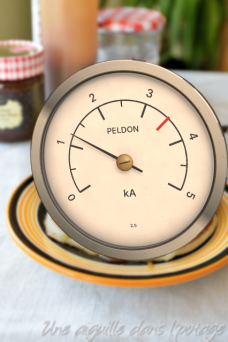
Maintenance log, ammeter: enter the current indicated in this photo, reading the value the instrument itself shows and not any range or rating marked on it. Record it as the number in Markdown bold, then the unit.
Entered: **1.25** kA
